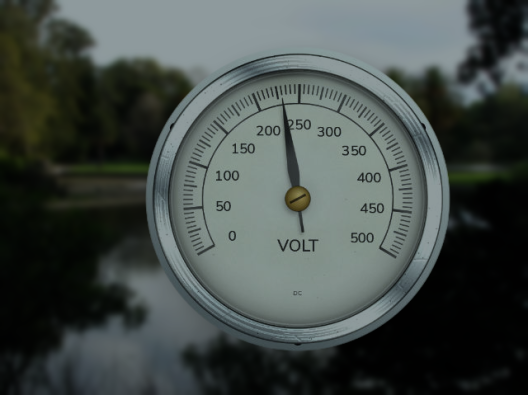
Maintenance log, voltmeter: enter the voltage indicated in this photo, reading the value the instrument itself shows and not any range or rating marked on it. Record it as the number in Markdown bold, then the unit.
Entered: **230** V
